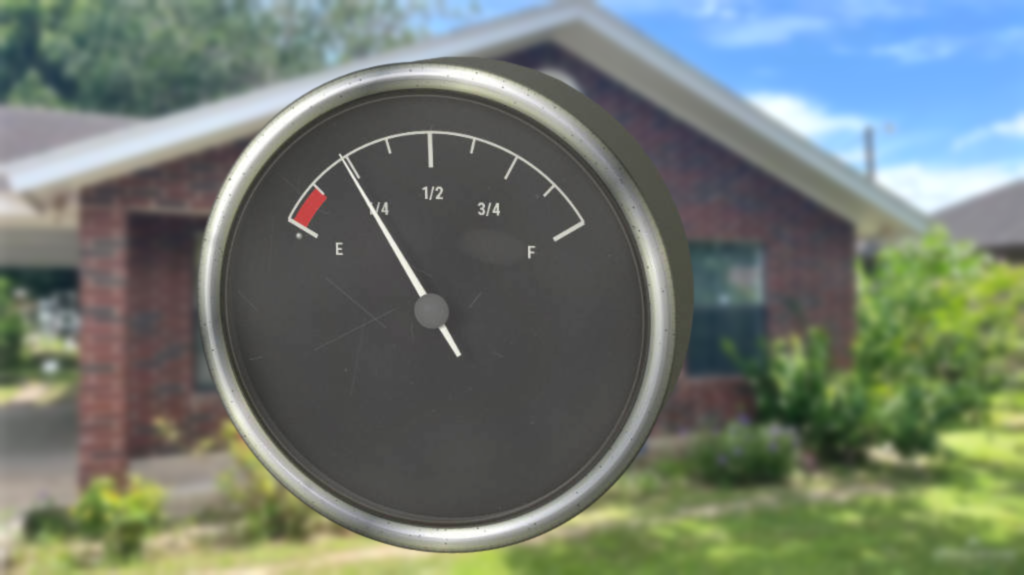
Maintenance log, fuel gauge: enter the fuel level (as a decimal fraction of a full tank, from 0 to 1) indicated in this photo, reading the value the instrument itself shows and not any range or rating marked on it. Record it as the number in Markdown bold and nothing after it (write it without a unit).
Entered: **0.25**
